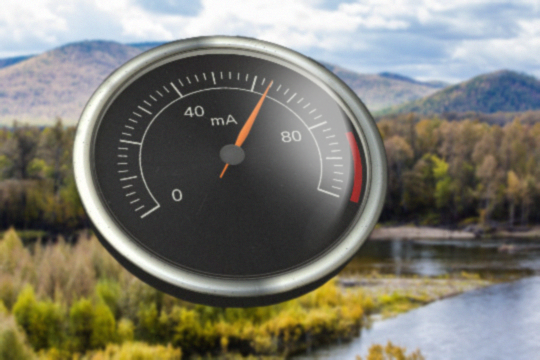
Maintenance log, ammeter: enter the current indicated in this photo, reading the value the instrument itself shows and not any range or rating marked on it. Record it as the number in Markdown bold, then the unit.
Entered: **64** mA
